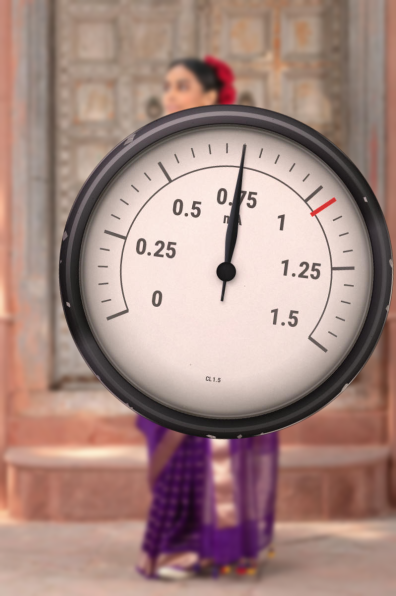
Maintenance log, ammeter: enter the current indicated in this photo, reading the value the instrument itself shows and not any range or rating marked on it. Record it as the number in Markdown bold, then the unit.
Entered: **0.75** mA
